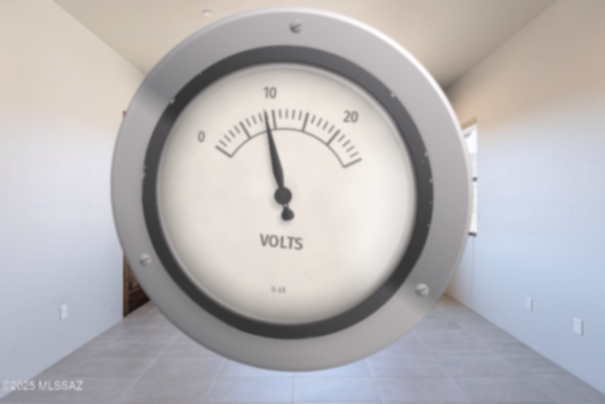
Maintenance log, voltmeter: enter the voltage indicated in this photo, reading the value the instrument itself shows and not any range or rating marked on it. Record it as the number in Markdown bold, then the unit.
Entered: **9** V
